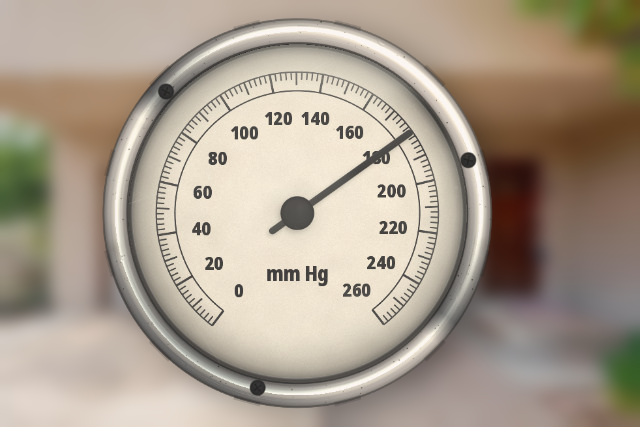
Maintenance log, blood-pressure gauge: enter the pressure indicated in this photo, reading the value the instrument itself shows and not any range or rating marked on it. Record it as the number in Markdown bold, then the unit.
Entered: **180** mmHg
